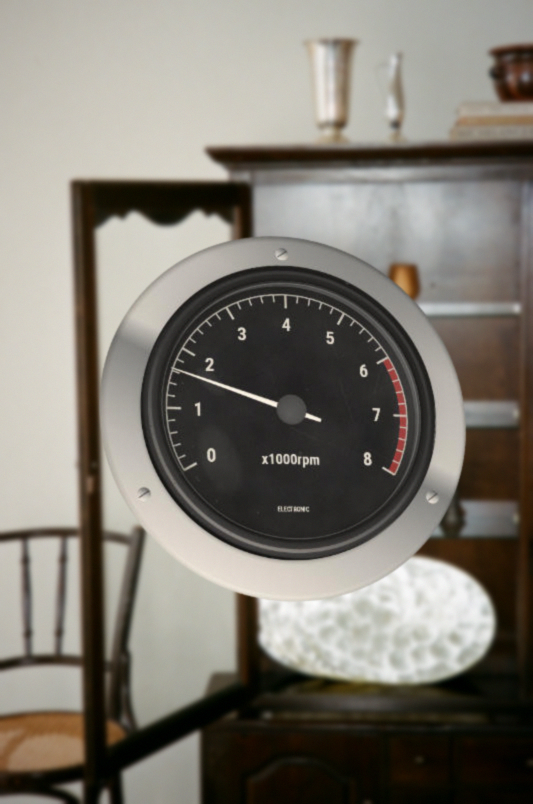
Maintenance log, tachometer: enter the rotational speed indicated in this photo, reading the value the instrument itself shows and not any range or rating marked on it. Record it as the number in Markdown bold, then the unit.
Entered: **1600** rpm
